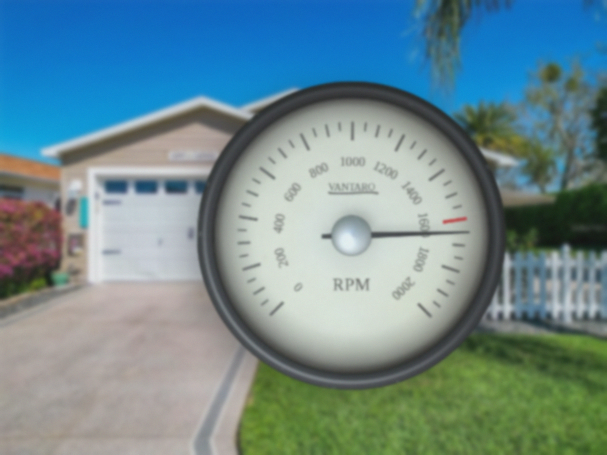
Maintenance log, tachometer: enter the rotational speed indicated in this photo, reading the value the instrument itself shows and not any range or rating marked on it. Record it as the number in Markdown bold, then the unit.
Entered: **1650** rpm
